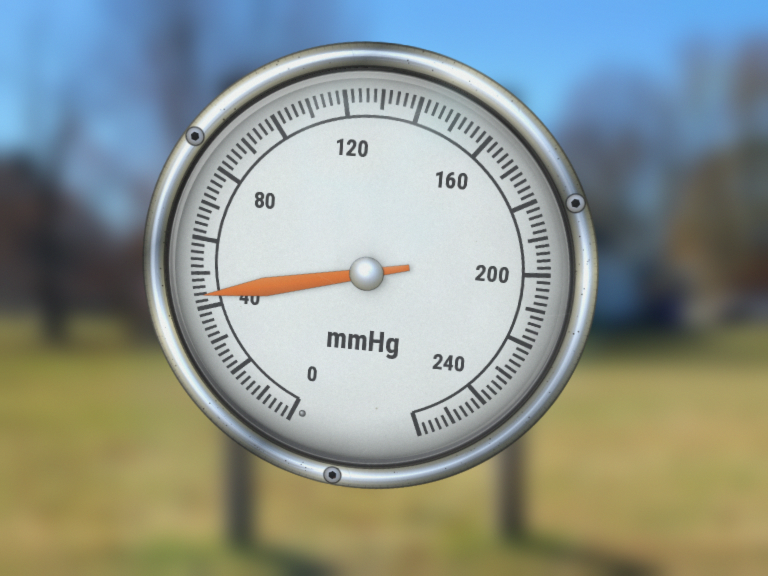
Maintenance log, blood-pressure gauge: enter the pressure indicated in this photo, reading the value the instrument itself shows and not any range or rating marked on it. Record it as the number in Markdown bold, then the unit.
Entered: **44** mmHg
